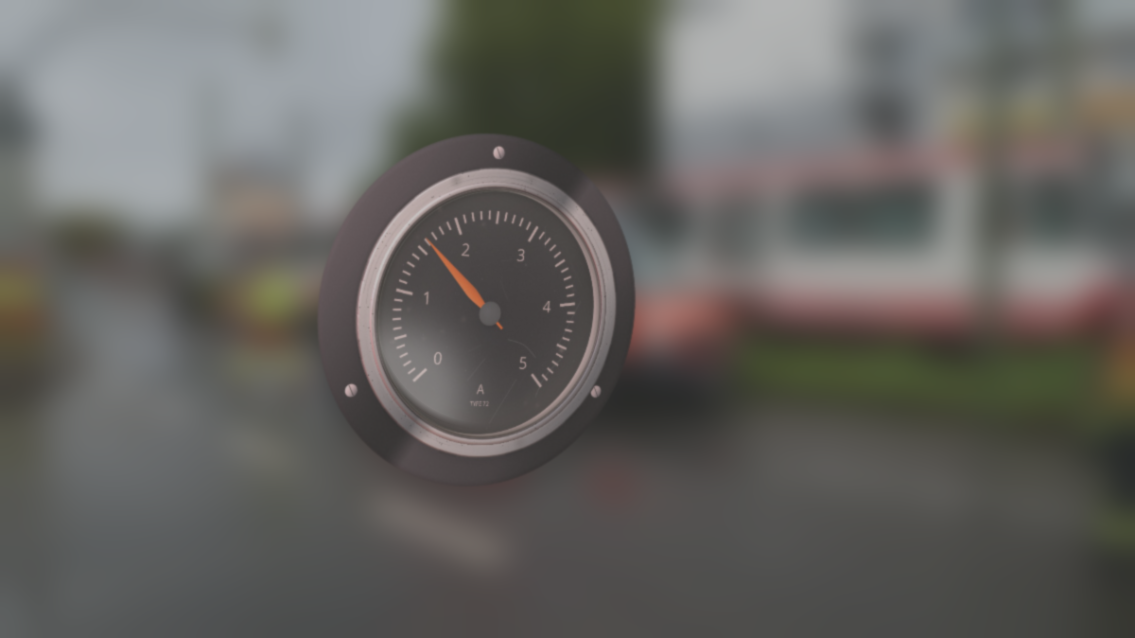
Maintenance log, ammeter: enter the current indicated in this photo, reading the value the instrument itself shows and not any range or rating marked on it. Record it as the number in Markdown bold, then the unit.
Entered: **1.6** A
